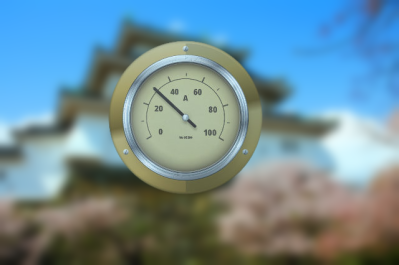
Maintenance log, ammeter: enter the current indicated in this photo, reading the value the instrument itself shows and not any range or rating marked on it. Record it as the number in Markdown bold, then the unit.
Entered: **30** A
